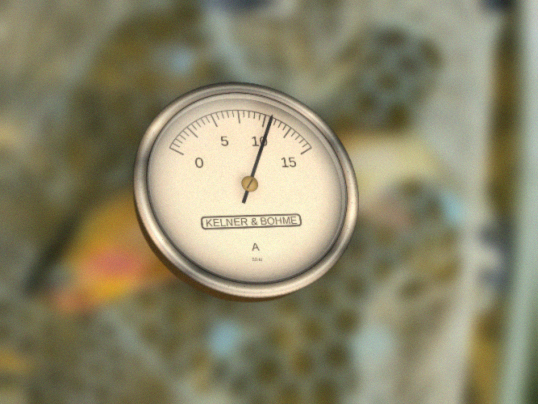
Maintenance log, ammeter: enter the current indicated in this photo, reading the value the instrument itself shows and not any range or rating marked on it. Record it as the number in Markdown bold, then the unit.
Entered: **10.5** A
